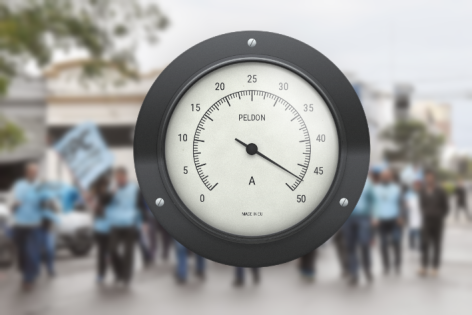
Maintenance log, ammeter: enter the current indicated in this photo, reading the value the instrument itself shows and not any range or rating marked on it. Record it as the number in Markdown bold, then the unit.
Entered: **47.5** A
